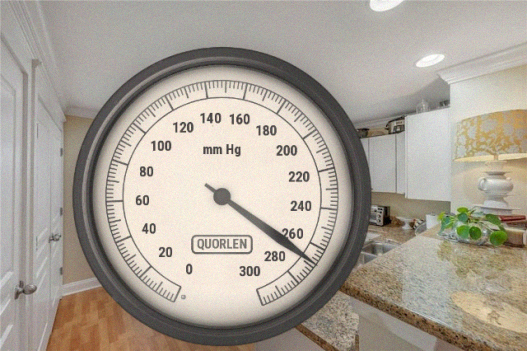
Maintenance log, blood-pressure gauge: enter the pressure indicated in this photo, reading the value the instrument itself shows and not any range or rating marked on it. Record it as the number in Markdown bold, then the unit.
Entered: **268** mmHg
